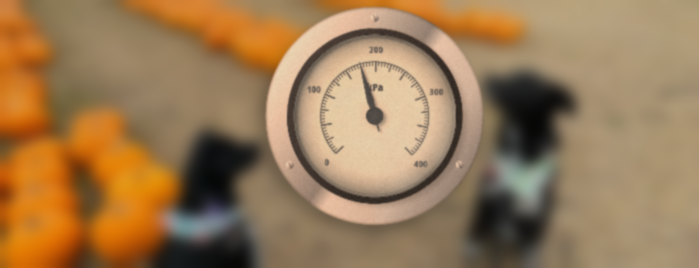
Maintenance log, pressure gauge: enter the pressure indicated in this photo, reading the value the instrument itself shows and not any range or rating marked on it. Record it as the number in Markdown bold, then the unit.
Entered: **175** kPa
